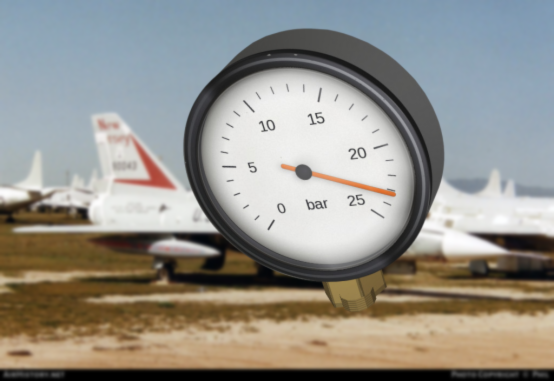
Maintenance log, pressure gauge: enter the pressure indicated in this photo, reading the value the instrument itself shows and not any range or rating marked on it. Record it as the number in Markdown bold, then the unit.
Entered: **23** bar
